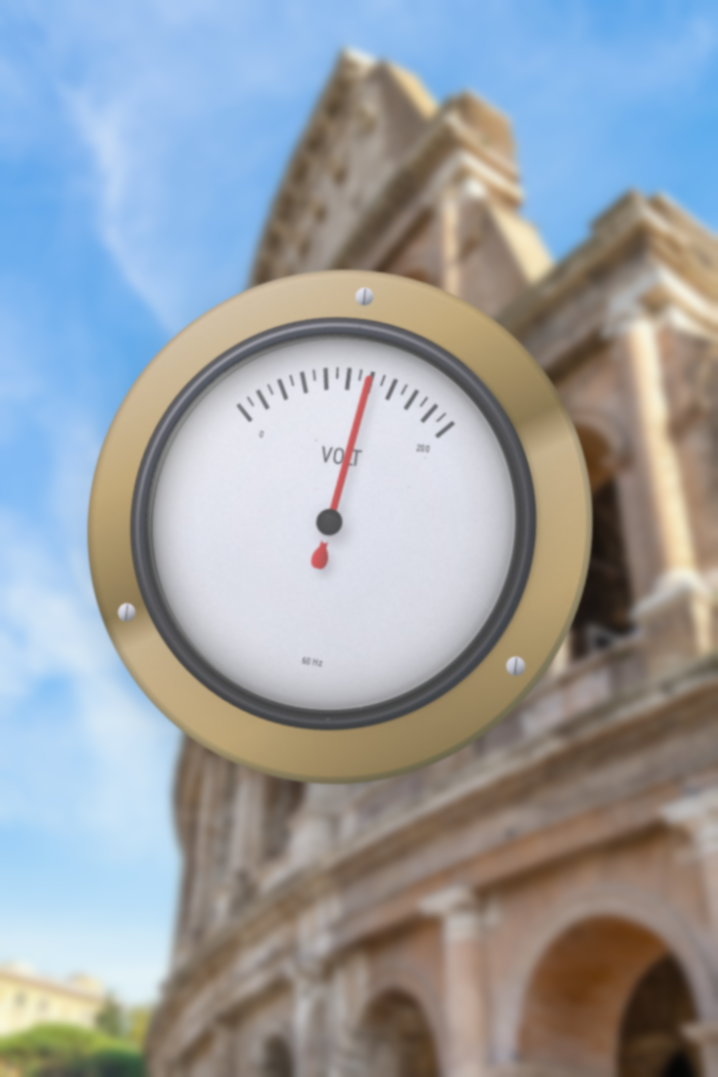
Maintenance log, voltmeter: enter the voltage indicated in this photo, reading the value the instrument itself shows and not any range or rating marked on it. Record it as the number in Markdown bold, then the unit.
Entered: **120** V
